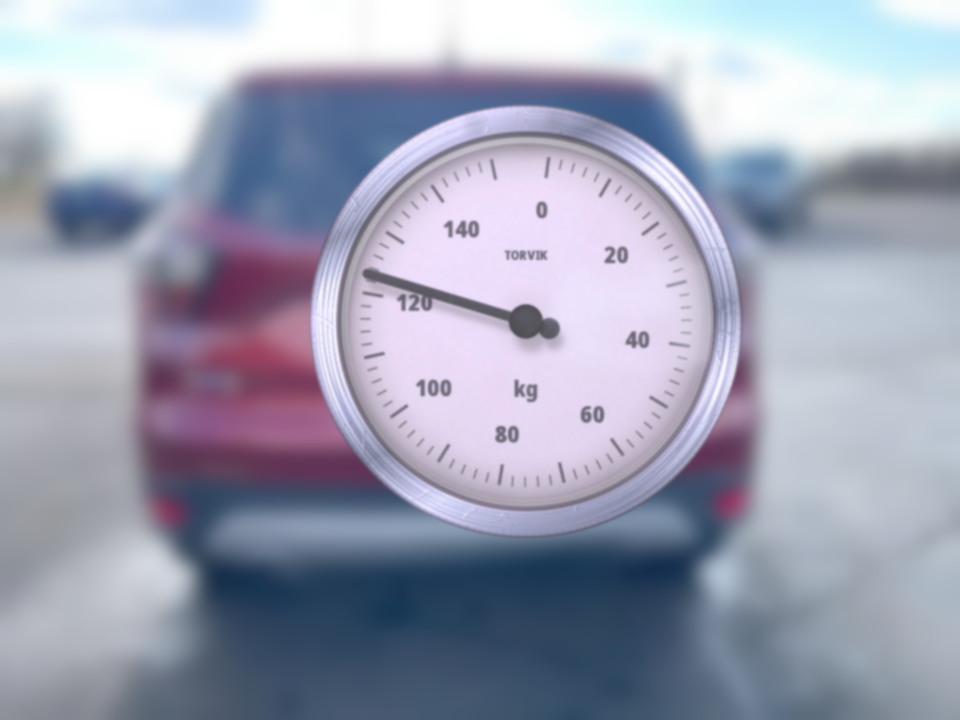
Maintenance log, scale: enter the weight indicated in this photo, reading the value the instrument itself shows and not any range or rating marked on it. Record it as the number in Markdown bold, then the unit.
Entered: **123** kg
